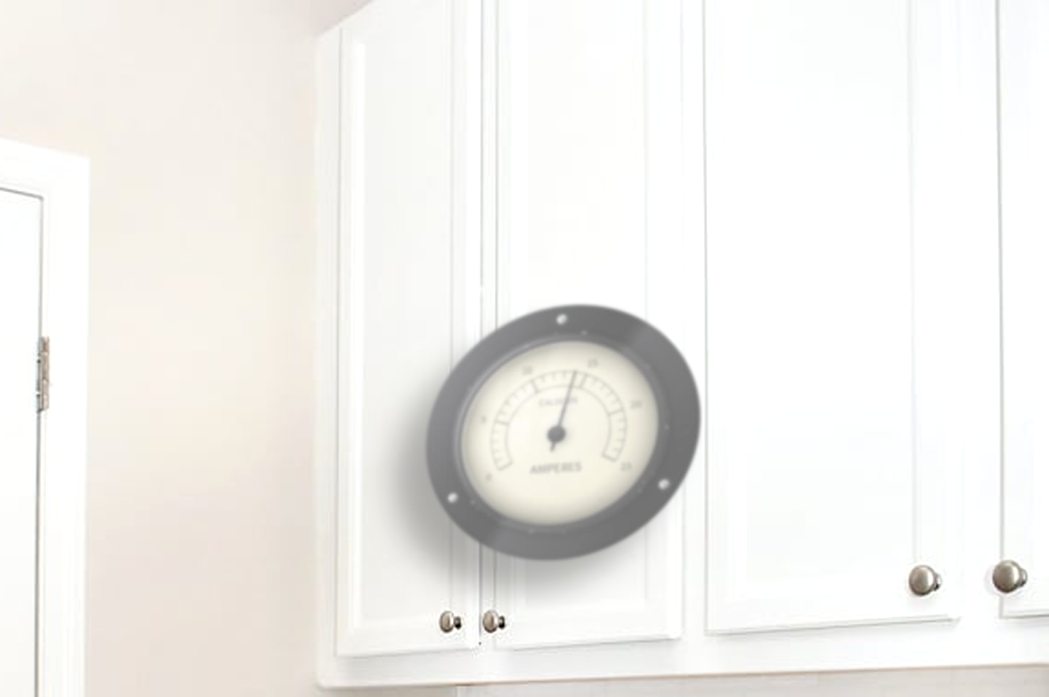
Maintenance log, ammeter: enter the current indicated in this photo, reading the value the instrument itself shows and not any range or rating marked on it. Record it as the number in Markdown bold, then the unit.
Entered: **14** A
